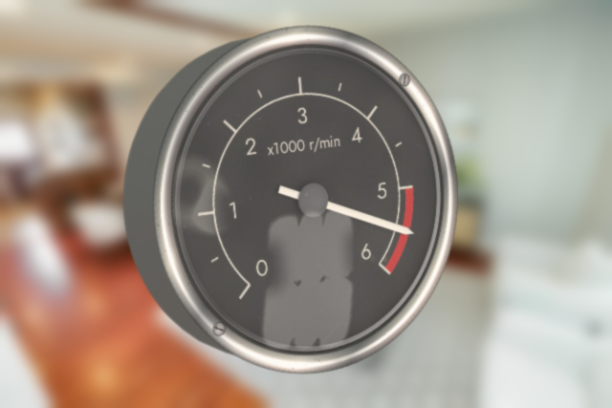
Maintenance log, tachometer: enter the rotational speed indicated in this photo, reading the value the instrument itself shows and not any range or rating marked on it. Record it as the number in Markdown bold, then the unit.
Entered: **5500** rpm
